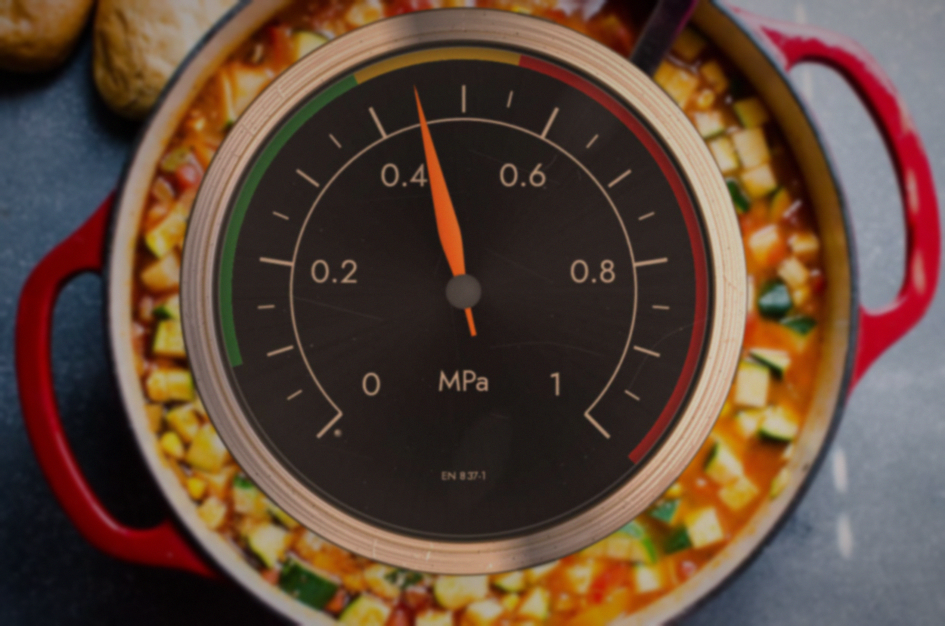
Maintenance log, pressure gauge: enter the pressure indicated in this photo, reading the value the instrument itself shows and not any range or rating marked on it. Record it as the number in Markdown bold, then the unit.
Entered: **0.45** MPa
